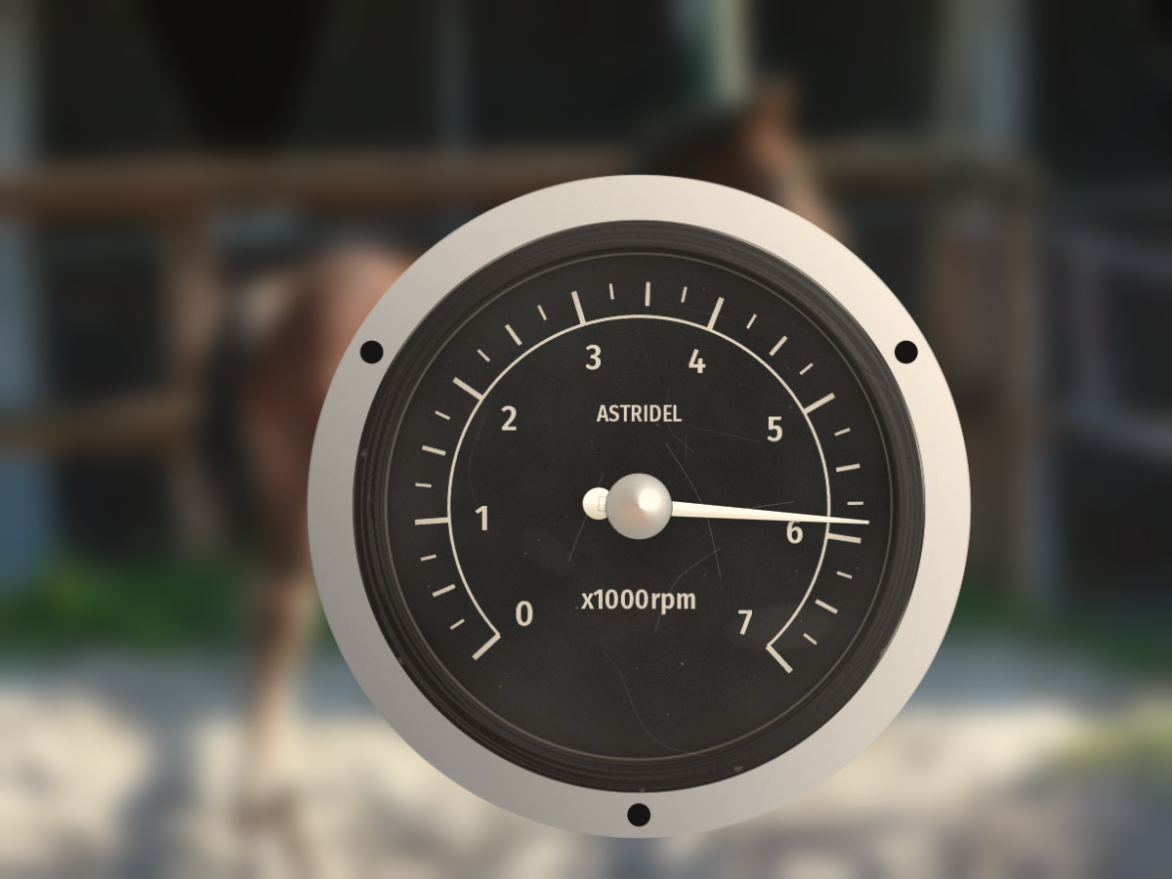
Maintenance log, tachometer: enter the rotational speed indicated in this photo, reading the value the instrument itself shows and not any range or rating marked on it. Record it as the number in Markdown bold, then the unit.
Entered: **5875** rpm
